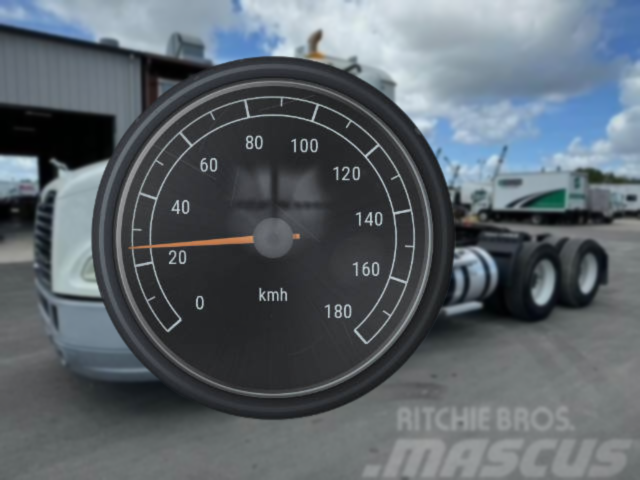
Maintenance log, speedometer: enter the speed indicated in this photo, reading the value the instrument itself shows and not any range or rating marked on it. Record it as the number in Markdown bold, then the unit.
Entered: **25** km/h
